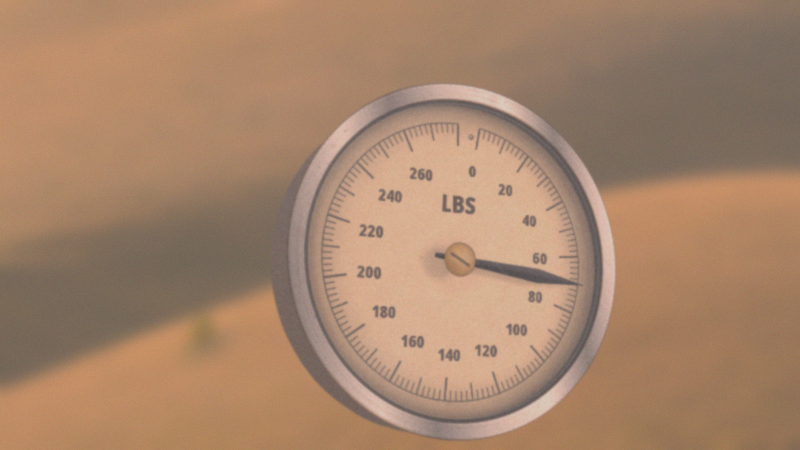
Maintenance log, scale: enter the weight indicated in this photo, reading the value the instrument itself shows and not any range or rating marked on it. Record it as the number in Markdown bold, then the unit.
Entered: **70** lb
